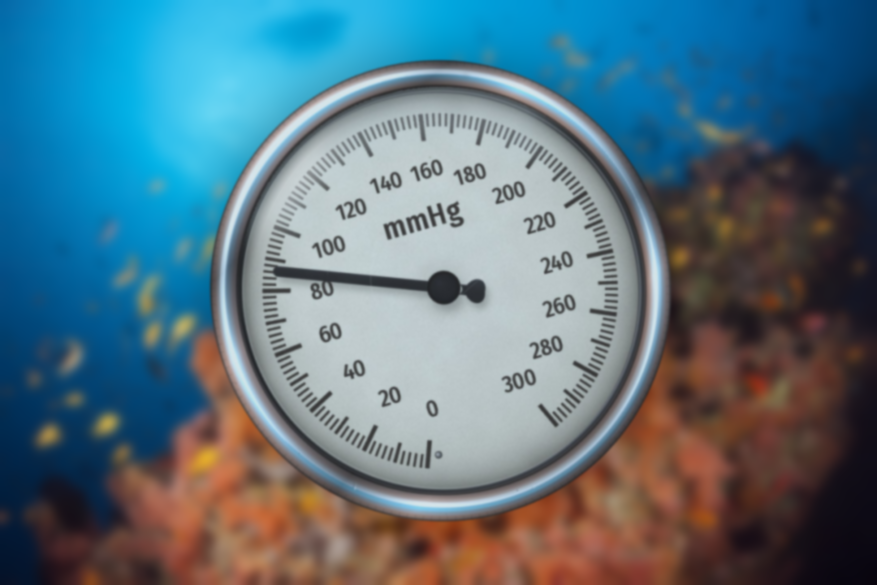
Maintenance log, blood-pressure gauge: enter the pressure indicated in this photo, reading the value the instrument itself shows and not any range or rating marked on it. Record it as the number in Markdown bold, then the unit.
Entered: **86** mmHg
